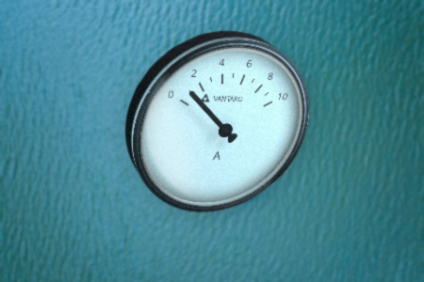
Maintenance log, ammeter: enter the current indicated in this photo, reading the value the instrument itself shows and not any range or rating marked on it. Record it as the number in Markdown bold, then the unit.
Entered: **1** A
